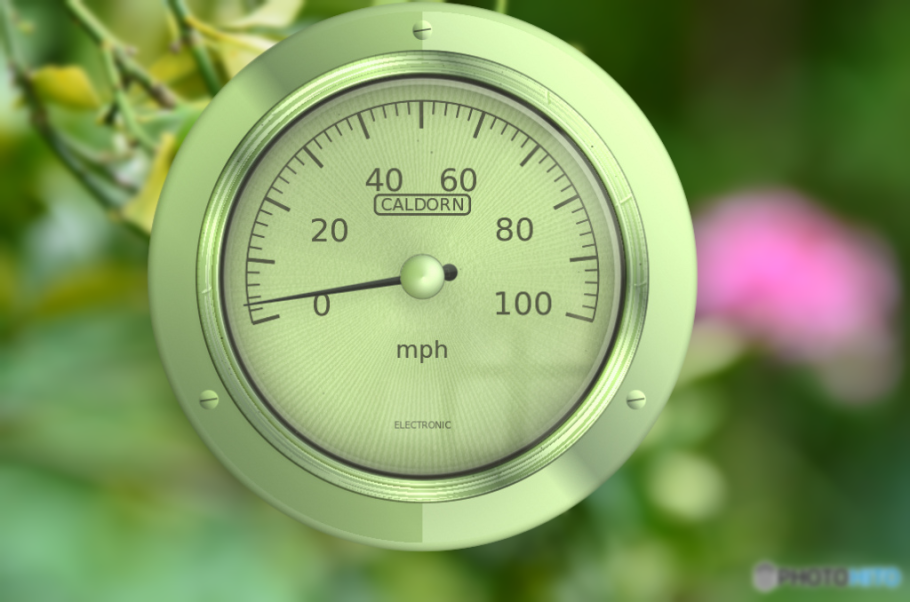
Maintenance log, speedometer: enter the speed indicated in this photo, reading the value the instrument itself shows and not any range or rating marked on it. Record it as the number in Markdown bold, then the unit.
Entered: **3** mph
